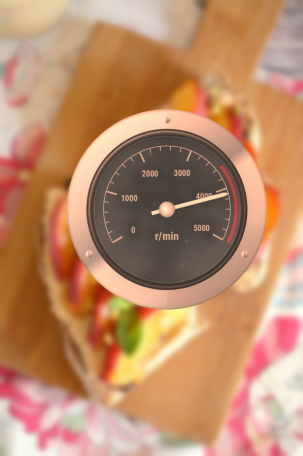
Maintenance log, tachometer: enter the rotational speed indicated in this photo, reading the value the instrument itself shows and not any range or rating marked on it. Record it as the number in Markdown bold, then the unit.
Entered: **4100** rpm
